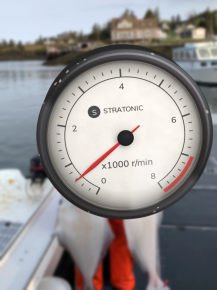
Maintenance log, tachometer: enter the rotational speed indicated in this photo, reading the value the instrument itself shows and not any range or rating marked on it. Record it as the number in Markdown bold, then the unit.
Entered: **600** rpm
